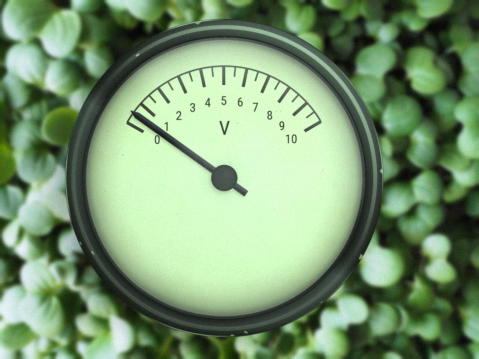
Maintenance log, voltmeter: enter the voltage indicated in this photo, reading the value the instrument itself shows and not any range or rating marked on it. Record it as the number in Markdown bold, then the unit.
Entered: **0.5** V
